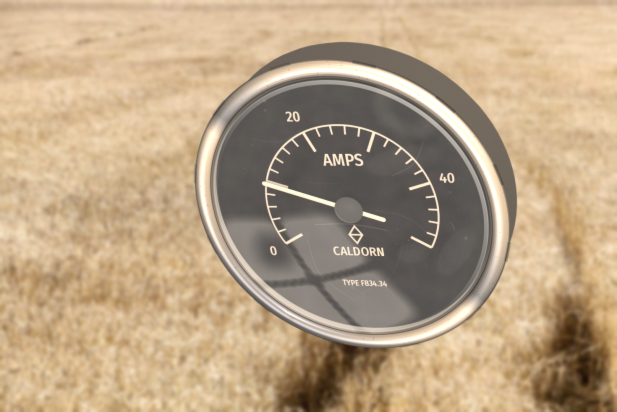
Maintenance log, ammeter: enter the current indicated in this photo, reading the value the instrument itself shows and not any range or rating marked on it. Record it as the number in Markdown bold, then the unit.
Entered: **10** A
